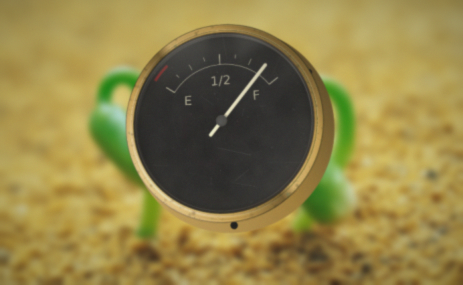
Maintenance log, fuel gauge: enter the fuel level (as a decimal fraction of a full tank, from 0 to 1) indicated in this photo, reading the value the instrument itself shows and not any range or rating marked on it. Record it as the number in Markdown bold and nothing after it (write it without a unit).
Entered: **0.875**
